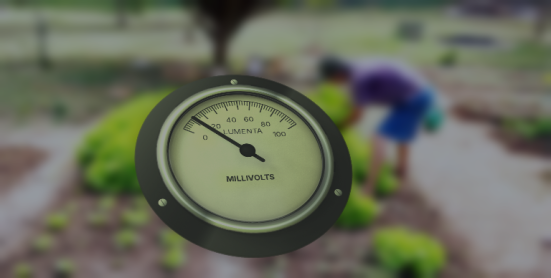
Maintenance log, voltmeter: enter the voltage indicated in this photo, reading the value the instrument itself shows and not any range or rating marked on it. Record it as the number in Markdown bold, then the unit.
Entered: **10** mV
